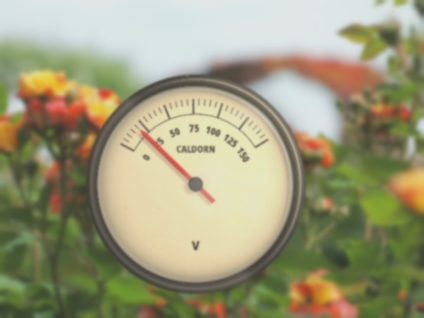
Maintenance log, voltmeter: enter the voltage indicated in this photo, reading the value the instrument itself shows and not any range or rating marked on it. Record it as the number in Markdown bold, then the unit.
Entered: **20** V
